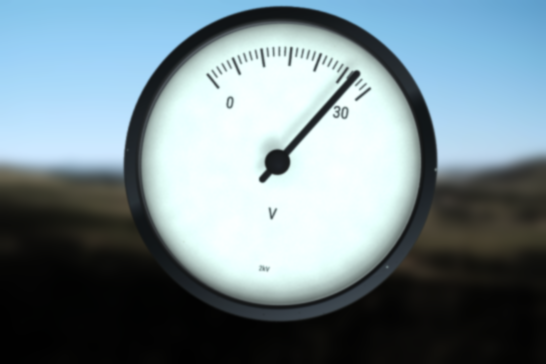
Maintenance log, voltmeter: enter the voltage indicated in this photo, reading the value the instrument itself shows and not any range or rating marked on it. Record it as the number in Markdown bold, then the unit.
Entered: **27** V
